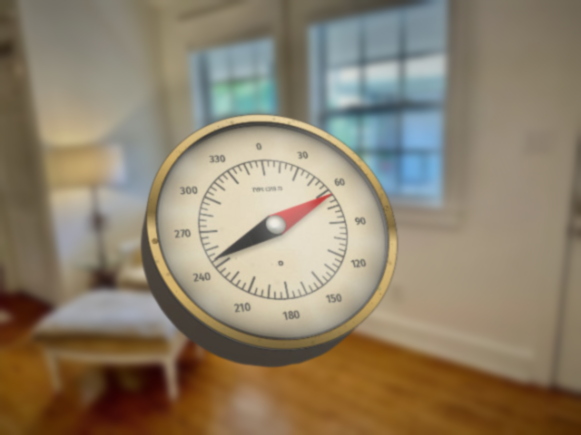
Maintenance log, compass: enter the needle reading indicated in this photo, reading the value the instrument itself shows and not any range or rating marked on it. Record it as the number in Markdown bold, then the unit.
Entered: **65** °
